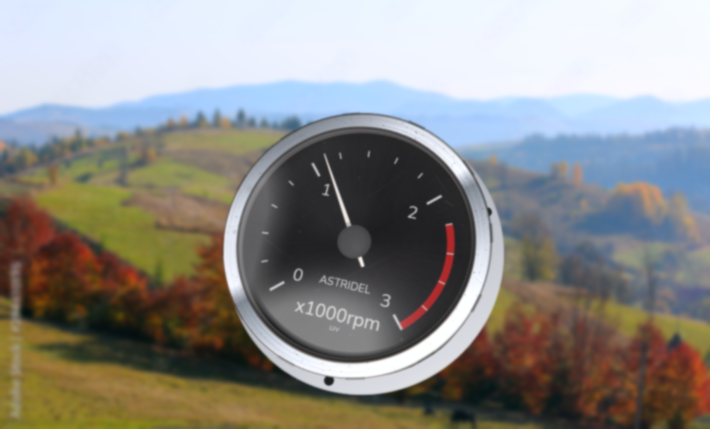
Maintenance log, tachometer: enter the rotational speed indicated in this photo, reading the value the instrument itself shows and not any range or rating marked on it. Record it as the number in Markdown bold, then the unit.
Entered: **1100** rpm
